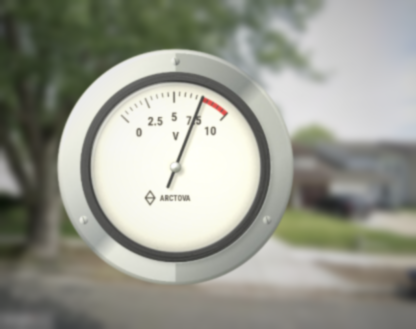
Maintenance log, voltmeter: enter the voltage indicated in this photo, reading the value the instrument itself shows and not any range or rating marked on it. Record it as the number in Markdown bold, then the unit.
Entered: **7.5** V
